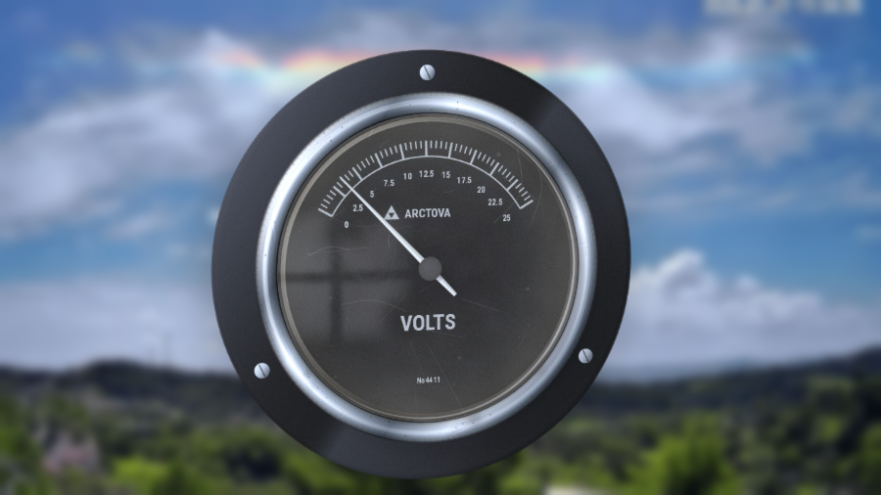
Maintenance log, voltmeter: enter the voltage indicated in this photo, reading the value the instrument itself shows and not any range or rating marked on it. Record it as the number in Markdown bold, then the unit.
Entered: **3.5** V
